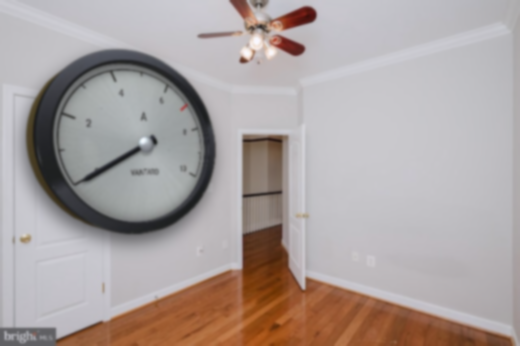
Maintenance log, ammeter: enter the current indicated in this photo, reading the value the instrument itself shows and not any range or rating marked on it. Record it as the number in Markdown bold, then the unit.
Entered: **0** A
